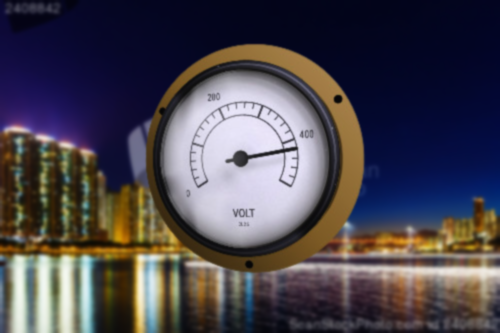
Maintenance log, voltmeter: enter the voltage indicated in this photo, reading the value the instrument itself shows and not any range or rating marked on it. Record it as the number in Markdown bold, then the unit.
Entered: **420** V
